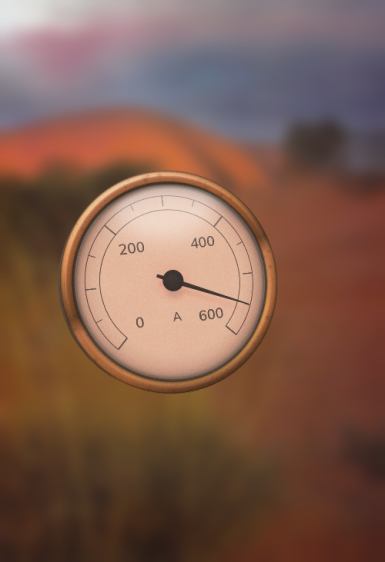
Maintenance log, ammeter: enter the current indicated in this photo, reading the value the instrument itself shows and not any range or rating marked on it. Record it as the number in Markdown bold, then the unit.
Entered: **550** A
